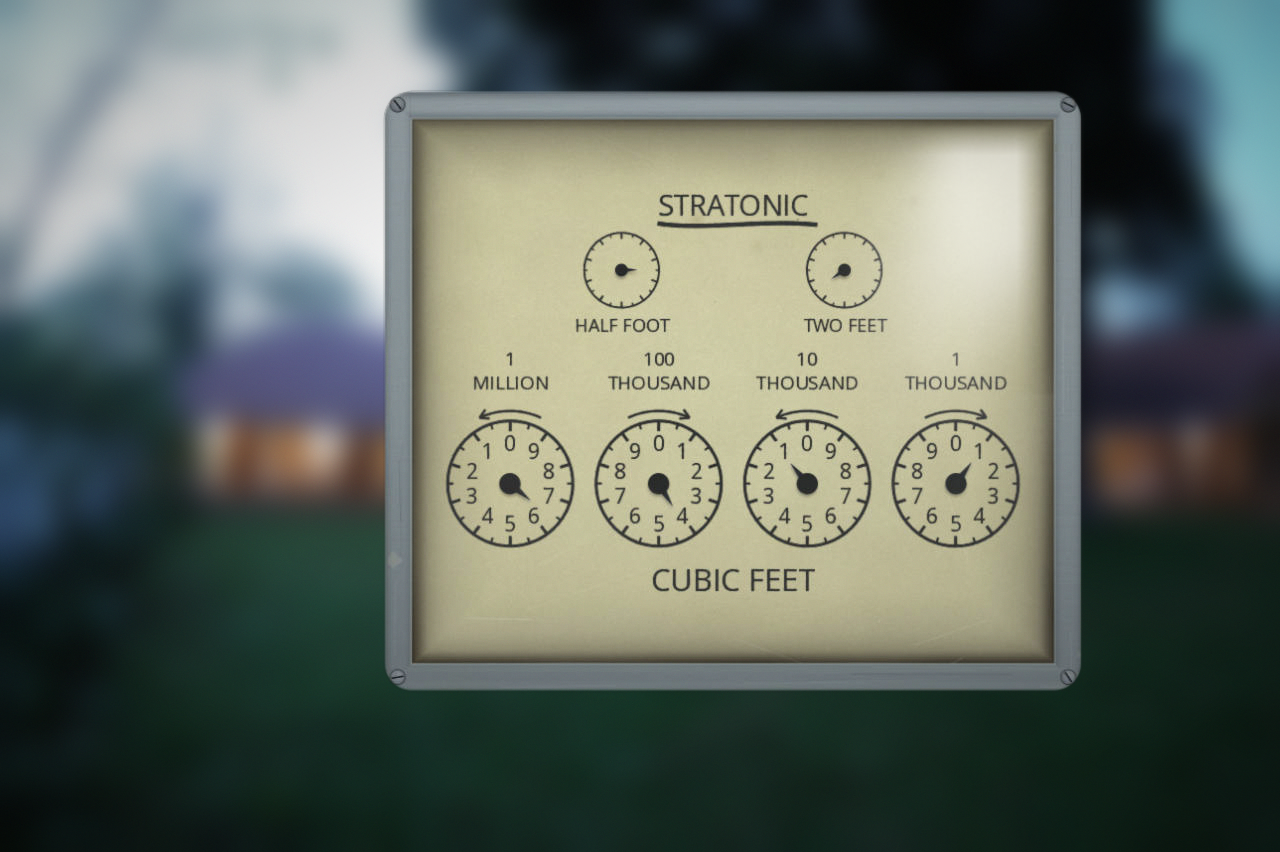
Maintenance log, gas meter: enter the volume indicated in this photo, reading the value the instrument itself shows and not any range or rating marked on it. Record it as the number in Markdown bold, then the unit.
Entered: **641100** ft³
